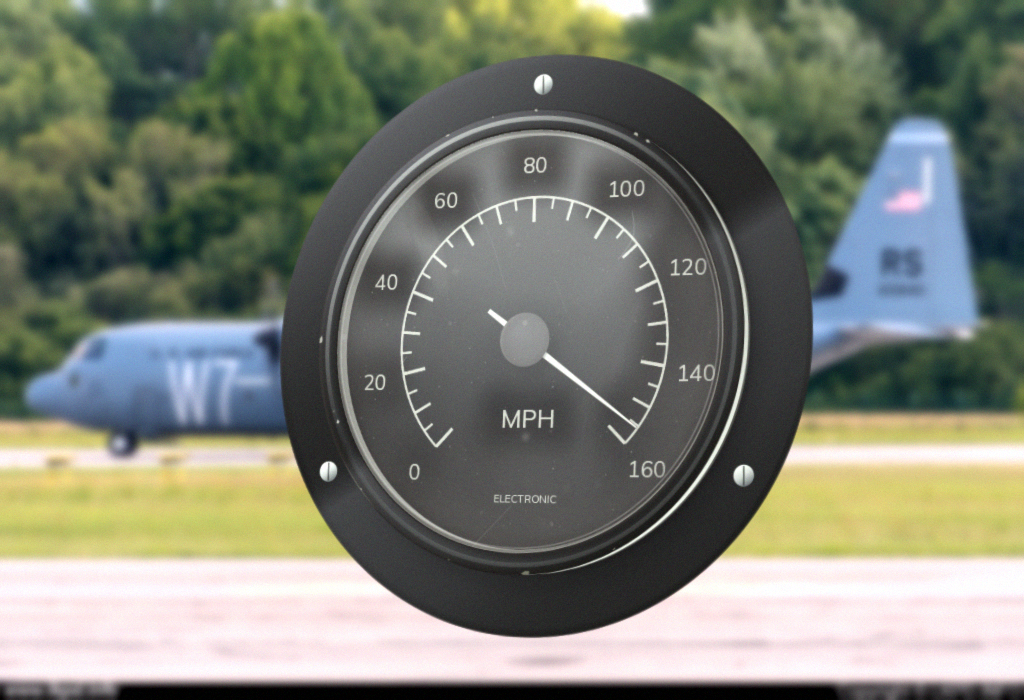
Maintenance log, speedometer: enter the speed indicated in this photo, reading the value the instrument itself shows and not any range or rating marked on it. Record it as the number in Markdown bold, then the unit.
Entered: **155** mph
